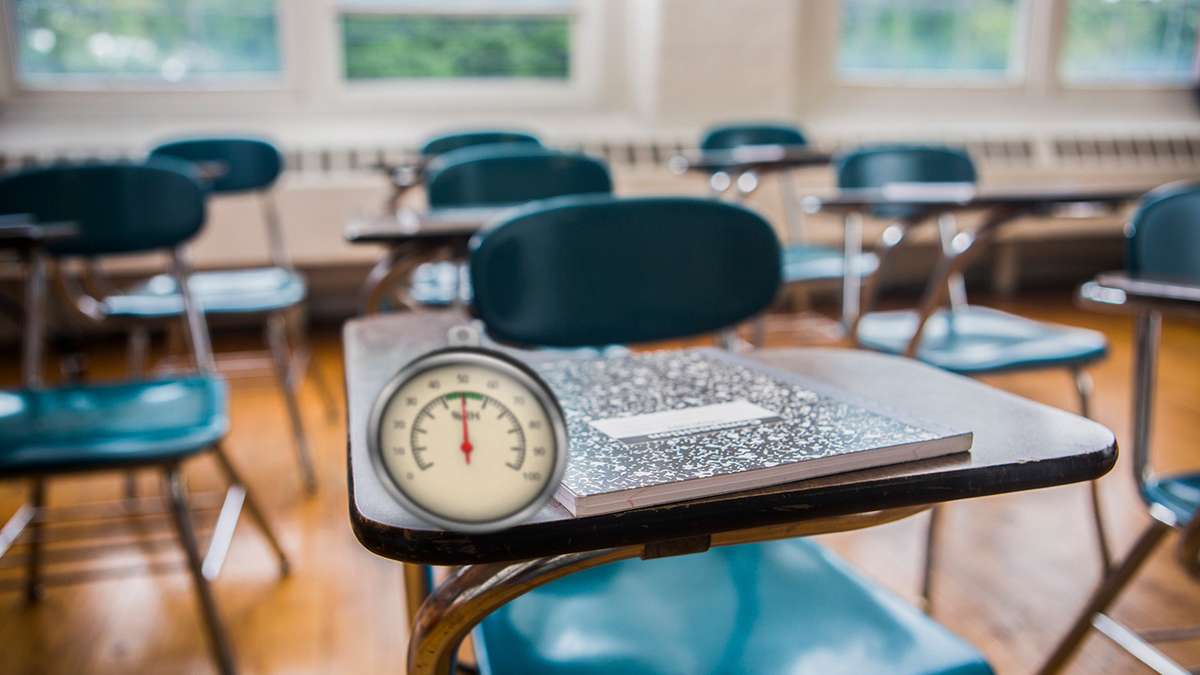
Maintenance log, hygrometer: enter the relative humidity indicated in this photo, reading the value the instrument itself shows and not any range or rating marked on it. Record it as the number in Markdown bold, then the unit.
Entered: **50** %
